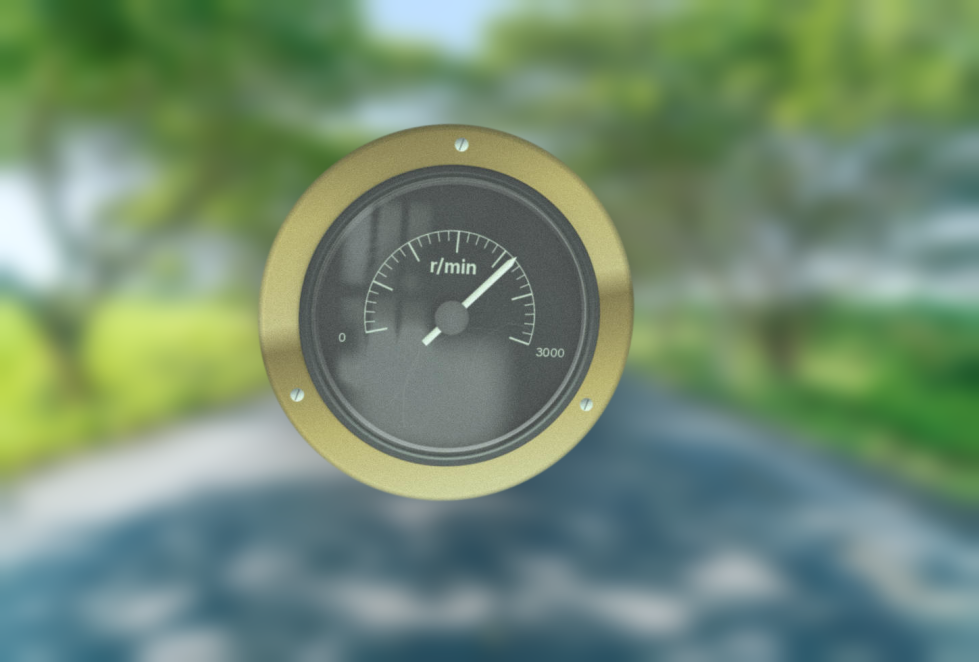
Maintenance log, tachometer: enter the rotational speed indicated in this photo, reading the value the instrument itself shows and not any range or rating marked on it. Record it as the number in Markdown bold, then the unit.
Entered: **2100** rpm
